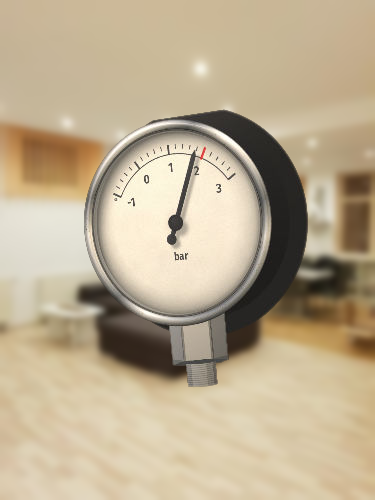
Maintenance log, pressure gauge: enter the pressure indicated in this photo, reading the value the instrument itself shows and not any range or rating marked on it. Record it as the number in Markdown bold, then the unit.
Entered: **1.8** bar
